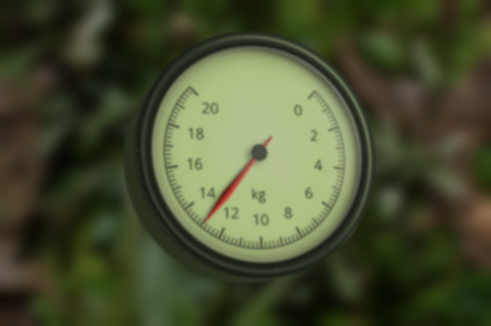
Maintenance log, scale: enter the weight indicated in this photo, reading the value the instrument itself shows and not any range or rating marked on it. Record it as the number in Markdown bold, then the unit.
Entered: **13** kg
